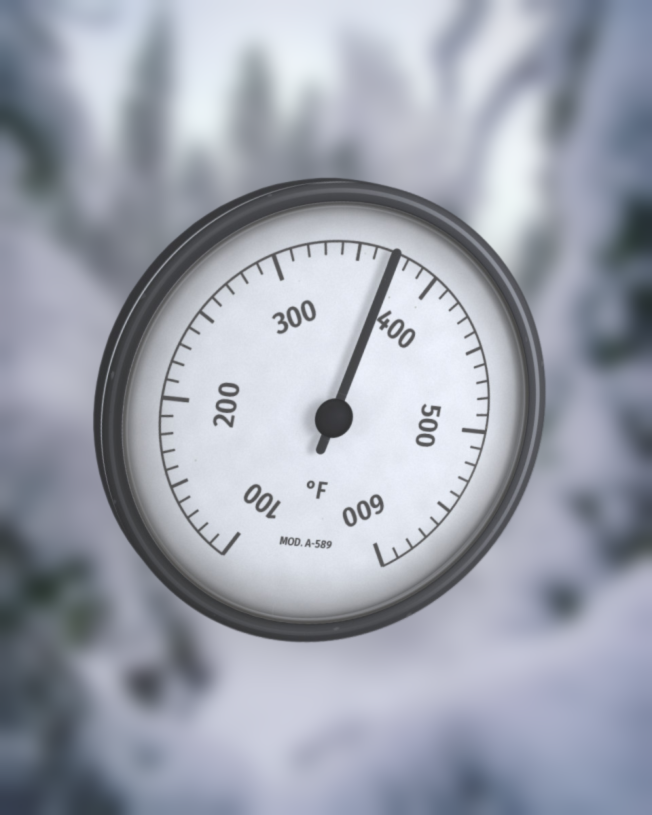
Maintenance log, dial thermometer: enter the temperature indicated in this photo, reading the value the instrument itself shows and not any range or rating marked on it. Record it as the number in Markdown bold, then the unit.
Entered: **370** °F
